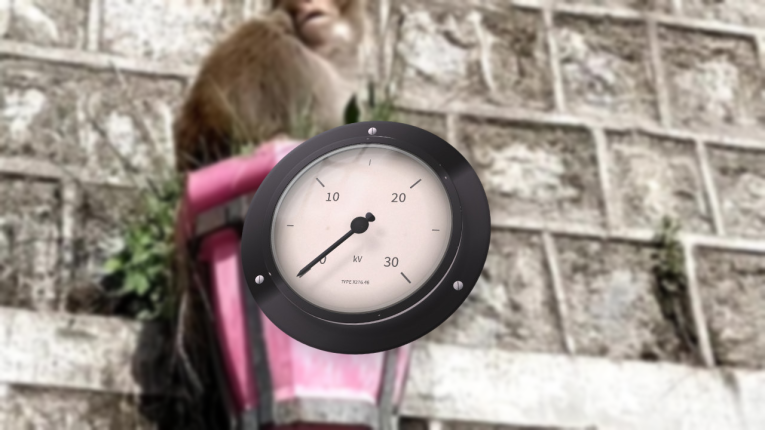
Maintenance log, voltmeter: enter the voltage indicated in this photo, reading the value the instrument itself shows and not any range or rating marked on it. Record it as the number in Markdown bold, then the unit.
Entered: **0** kV
